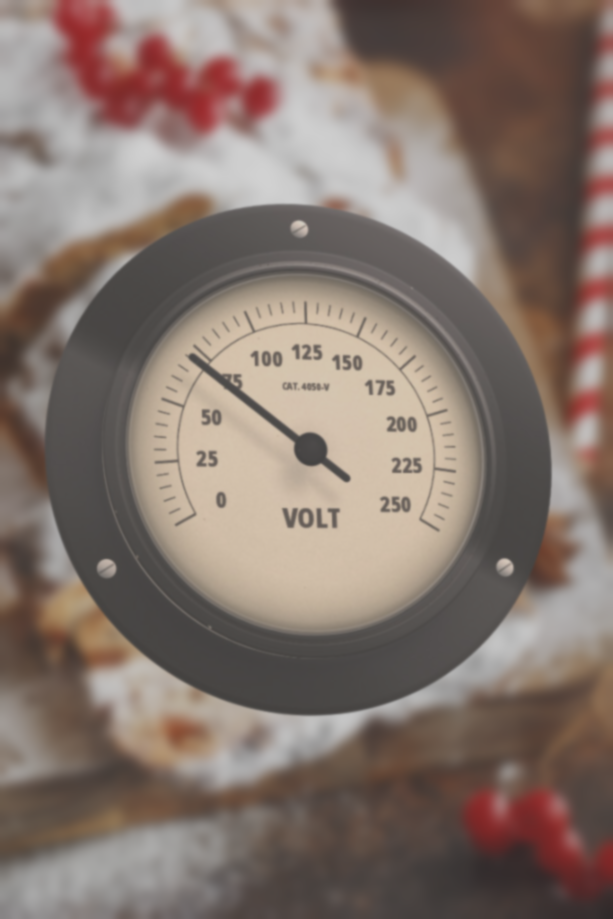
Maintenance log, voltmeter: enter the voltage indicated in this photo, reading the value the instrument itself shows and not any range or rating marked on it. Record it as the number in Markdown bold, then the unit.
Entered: **70** V
